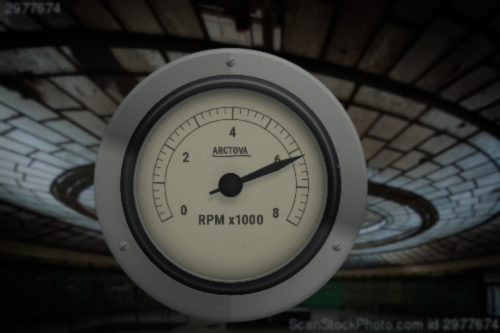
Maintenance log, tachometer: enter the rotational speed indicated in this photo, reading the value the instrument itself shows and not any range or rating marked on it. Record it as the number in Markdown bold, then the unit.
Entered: **6200** rpm
